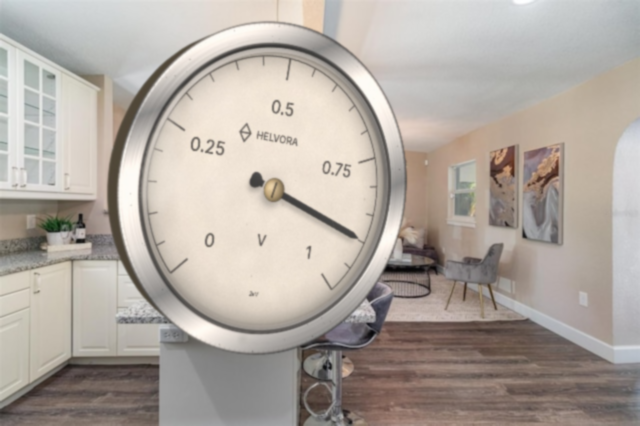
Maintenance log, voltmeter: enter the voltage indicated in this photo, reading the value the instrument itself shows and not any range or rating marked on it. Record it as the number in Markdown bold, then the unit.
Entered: **0.9** V
